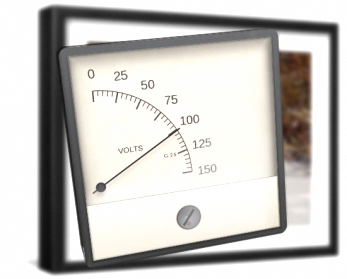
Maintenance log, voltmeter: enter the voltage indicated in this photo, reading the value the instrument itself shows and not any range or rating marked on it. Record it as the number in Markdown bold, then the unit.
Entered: **100** V
